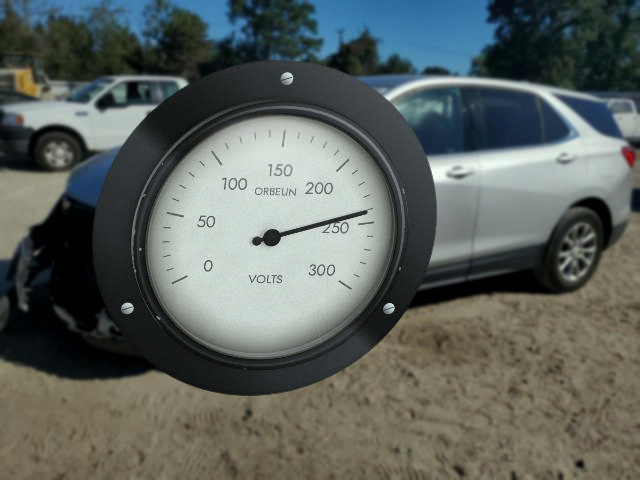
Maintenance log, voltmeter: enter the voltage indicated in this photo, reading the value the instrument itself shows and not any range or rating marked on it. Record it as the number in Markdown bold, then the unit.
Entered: **240** V
